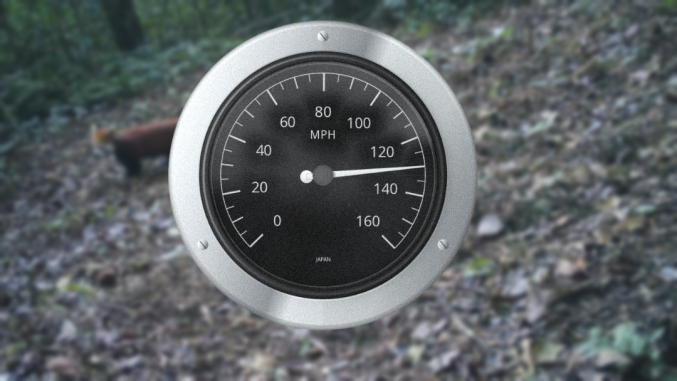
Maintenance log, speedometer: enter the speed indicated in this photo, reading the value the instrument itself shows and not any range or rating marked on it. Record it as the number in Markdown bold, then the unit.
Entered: **130** mph
